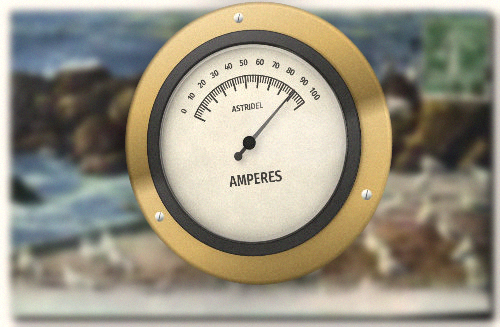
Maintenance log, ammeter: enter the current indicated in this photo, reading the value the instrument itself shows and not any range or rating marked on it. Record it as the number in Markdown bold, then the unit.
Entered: **90** A
